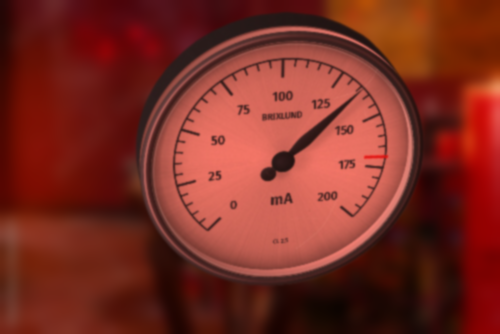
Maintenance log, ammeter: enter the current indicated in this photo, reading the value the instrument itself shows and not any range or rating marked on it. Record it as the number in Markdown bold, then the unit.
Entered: **135** mA
